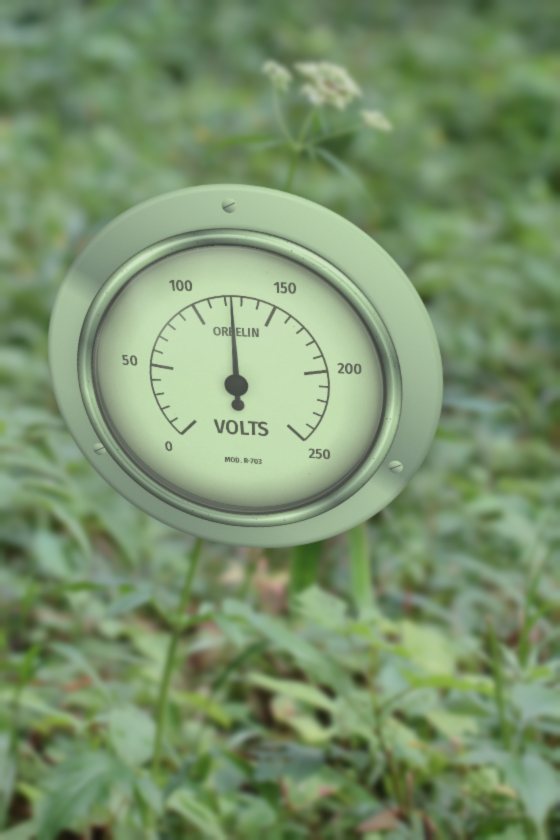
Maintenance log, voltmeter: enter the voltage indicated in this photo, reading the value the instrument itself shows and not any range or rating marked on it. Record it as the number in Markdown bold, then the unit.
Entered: **125** V
